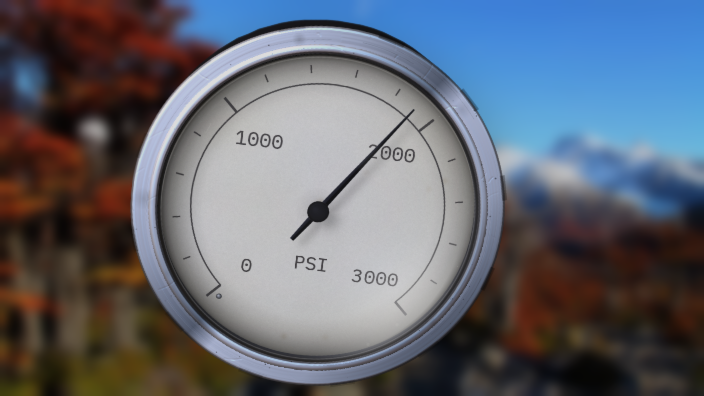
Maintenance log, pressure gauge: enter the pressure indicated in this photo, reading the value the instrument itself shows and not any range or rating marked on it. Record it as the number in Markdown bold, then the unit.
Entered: **1900** psi
